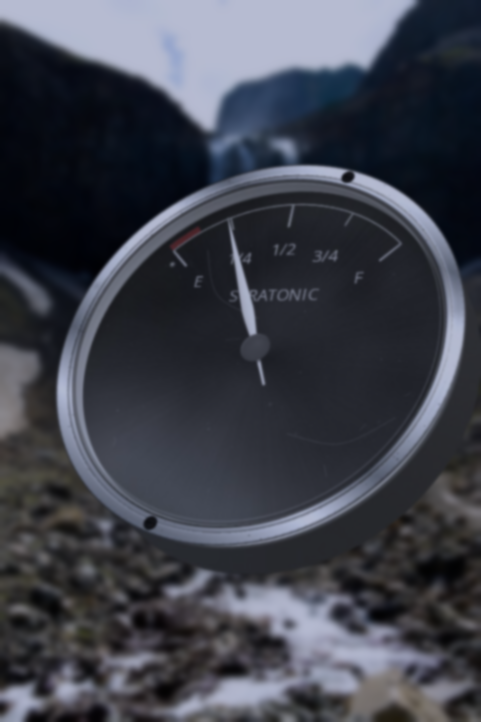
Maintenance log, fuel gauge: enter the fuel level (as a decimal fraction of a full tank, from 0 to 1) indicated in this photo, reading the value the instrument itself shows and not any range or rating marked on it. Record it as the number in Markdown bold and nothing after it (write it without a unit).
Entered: **0.25**
